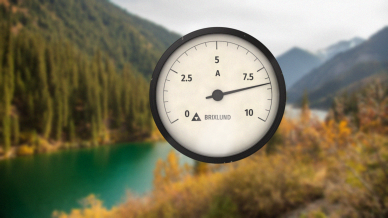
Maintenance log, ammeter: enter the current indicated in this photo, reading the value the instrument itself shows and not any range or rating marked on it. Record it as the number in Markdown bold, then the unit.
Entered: **8.25** A
